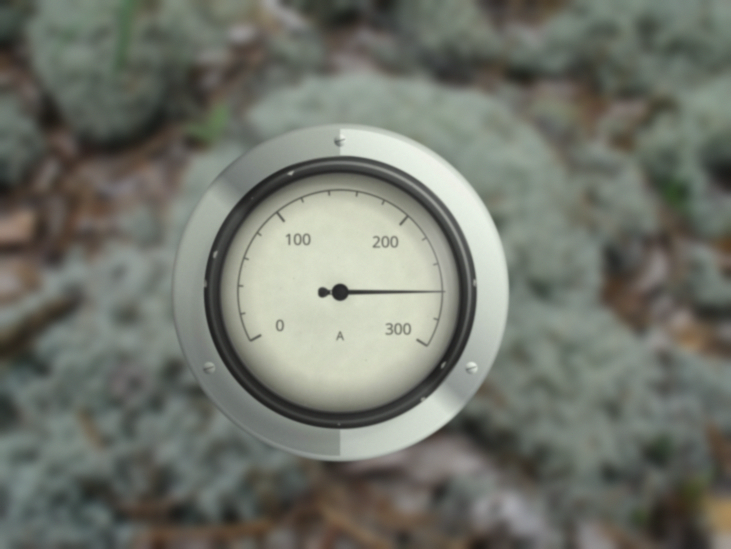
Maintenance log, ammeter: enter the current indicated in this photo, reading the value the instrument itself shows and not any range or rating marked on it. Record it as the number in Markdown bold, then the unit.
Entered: **260** A
